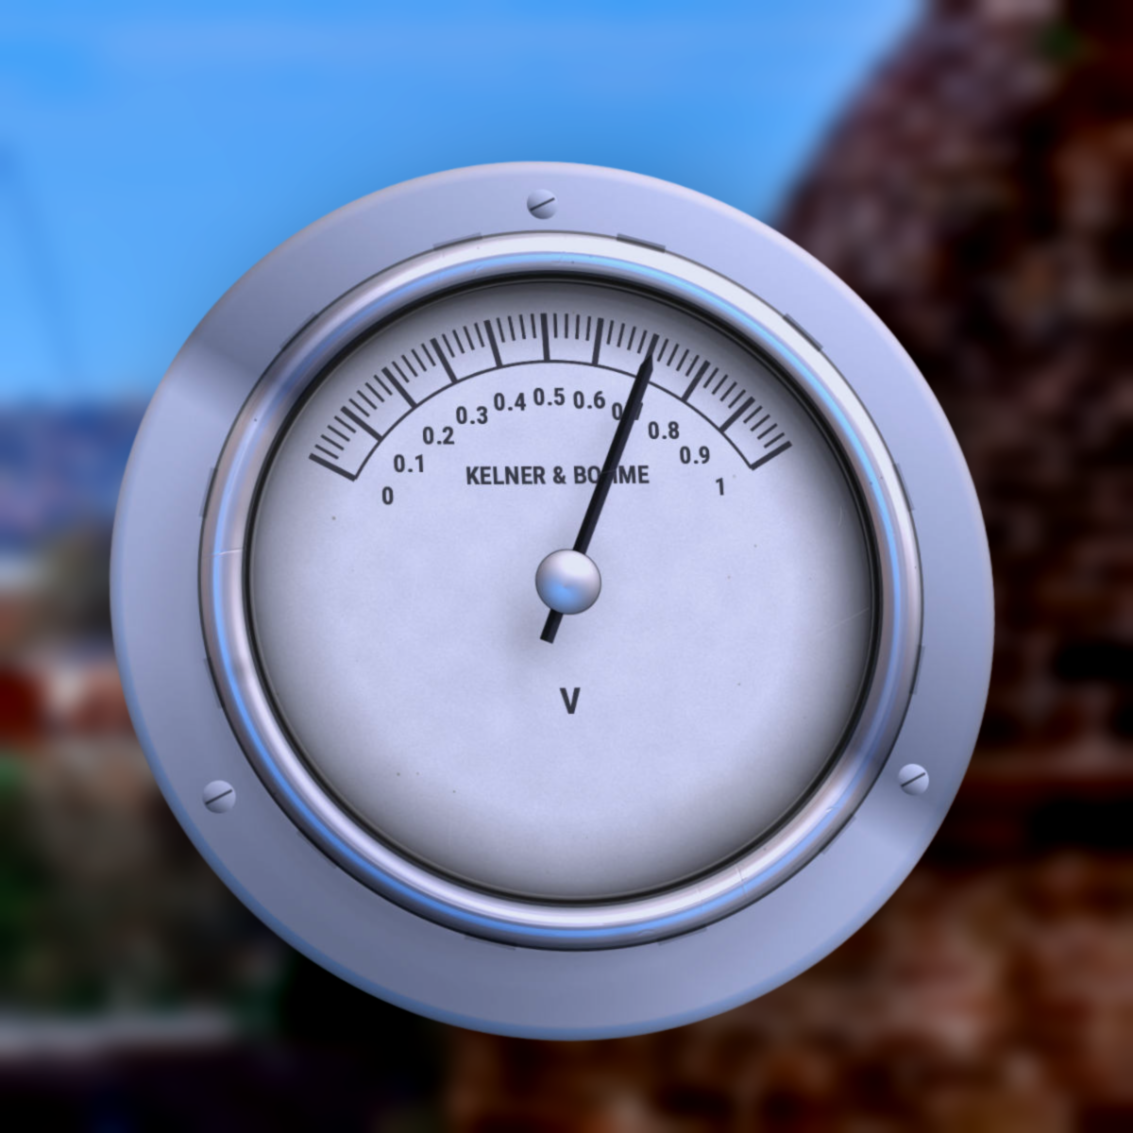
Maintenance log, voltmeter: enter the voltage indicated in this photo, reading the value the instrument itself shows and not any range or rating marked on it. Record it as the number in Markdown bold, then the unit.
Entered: **0.7** V
